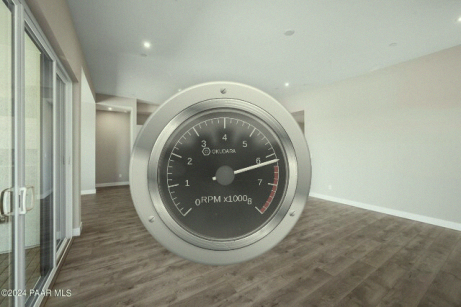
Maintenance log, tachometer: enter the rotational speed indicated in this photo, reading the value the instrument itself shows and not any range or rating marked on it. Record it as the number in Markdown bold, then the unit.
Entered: **6200** rpm
